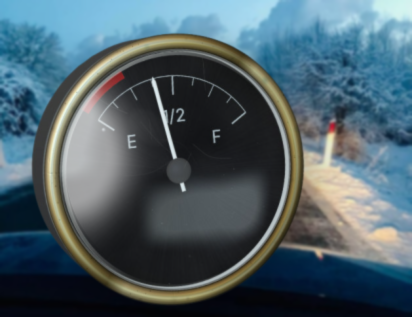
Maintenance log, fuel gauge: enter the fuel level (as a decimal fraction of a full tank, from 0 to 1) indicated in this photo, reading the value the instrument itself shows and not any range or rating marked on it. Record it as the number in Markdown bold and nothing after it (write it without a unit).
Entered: **0.375**
